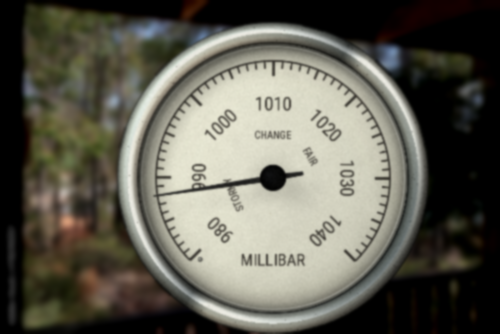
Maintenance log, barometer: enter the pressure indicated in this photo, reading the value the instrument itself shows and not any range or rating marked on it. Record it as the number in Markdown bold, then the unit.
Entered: **988** mbar
